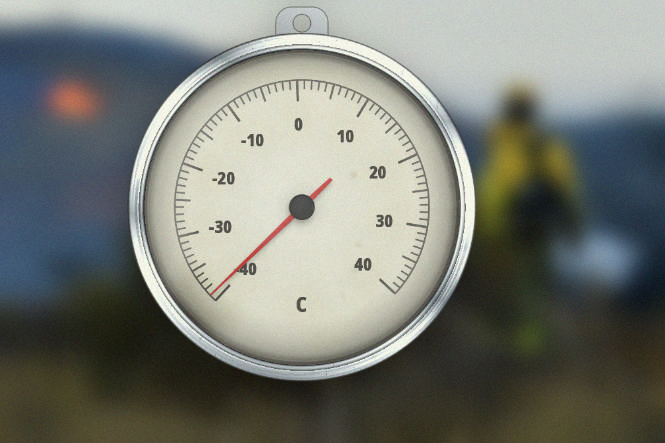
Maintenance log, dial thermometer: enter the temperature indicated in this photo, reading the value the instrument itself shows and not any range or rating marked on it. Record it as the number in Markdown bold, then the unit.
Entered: **-39** °C
